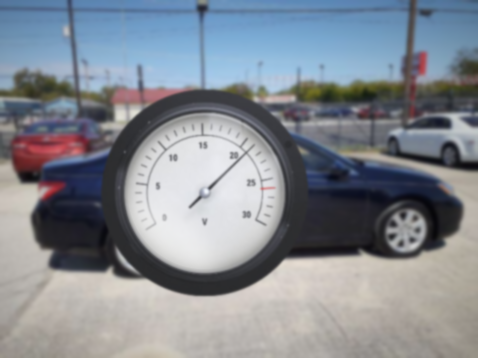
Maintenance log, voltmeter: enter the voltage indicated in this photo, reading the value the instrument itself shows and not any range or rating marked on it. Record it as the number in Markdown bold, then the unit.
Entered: **21** V
